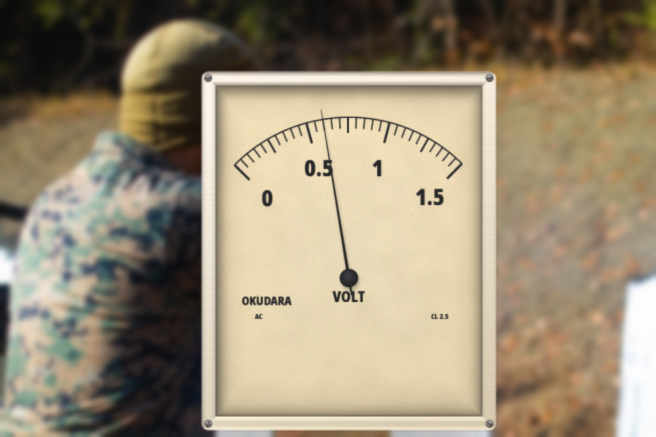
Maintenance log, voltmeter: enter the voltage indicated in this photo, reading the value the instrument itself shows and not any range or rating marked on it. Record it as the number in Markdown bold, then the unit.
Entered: **0.6** V
